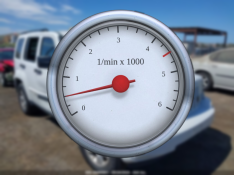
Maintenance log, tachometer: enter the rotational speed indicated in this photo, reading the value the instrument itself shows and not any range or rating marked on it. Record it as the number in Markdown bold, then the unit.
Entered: **500** rpm
